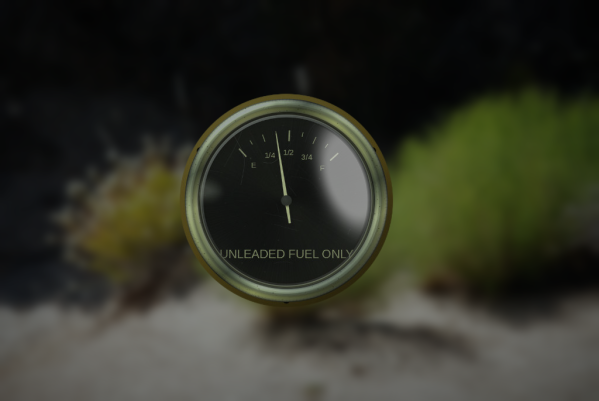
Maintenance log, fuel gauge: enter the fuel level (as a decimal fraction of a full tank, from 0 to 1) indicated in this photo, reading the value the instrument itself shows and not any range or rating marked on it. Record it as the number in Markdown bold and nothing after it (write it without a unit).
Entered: **0.375**
